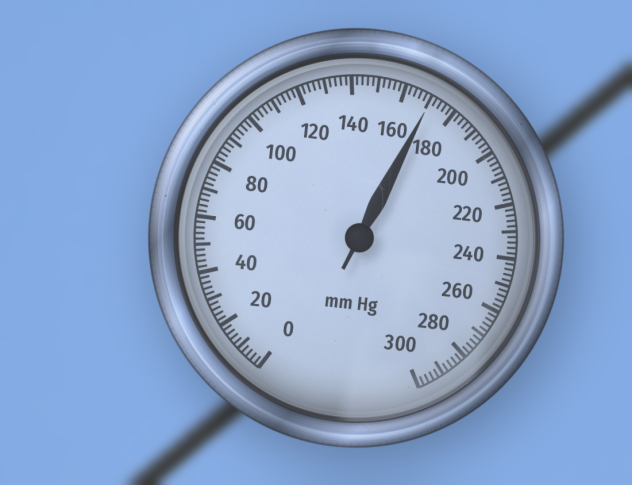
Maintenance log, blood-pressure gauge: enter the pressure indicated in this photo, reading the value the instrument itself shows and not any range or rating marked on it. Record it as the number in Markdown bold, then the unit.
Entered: **170** mmHg
